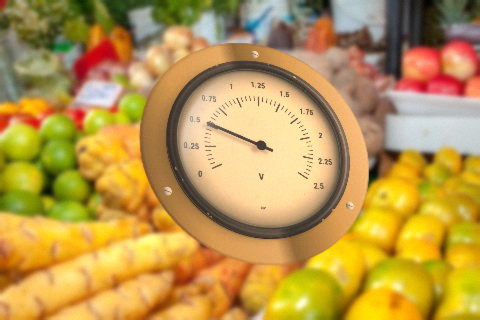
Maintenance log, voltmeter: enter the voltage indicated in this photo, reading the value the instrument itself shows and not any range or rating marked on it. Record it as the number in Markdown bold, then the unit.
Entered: **0.5** V
